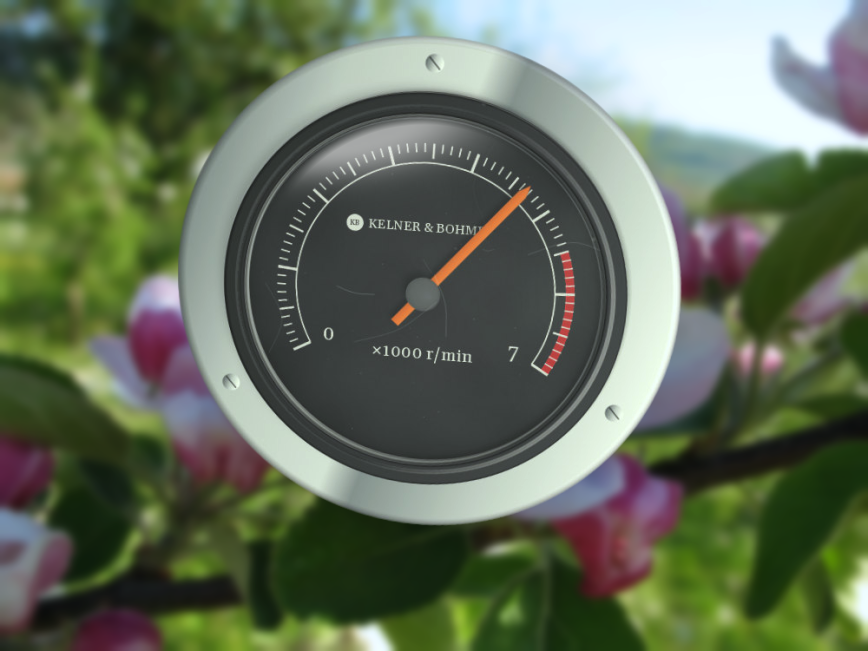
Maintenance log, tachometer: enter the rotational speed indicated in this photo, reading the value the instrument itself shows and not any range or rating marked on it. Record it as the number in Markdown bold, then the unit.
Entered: **4650** rpm
